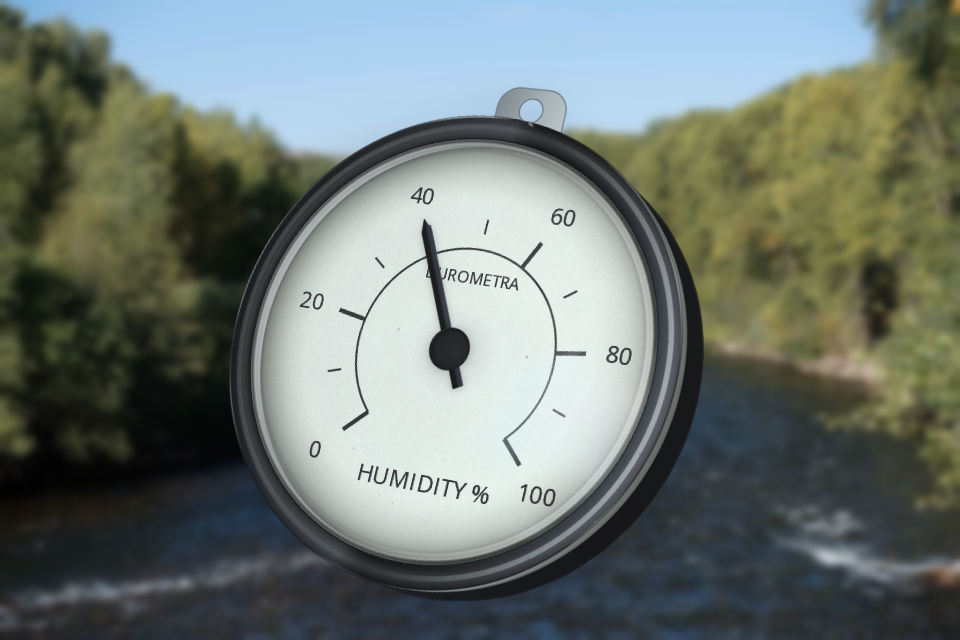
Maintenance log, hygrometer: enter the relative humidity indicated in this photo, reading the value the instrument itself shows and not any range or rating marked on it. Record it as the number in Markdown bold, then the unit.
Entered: **40** %
